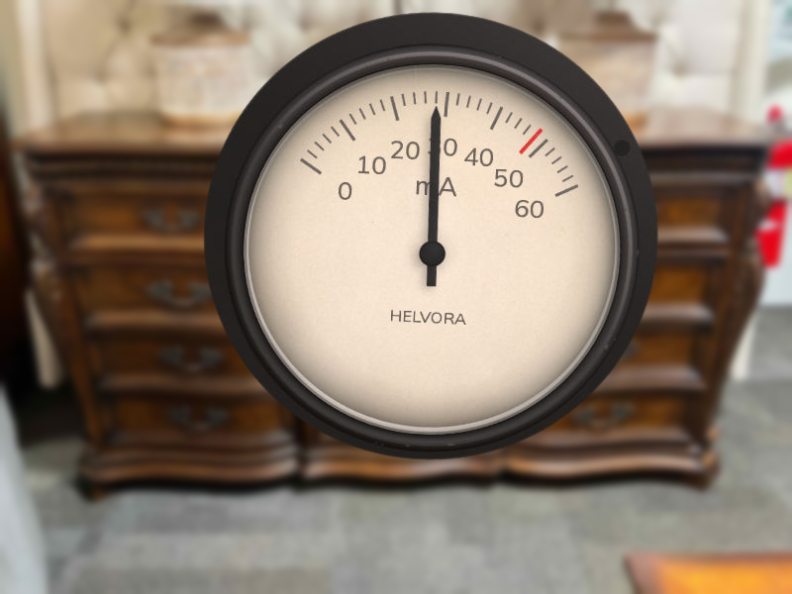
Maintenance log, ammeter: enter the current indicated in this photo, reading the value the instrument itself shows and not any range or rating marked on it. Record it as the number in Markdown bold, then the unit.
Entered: **28** mA
